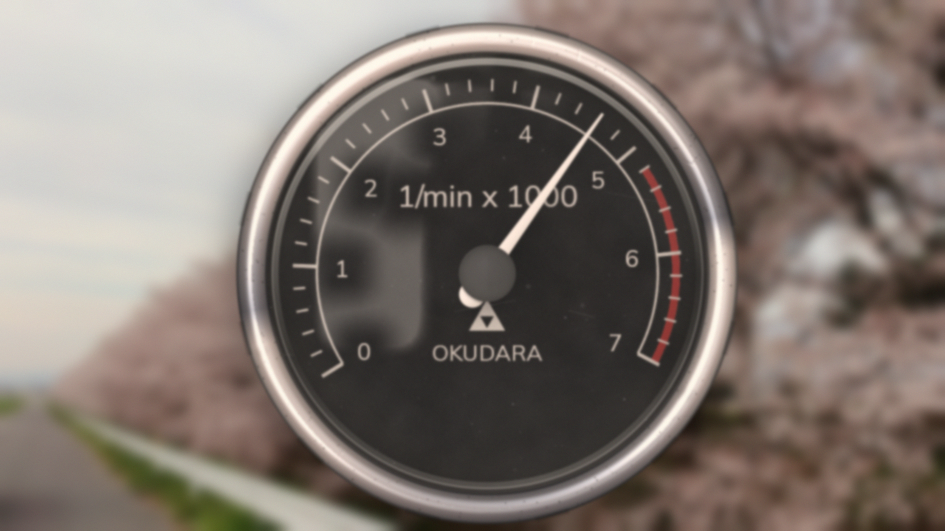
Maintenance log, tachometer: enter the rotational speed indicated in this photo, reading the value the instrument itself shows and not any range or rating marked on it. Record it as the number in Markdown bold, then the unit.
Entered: **4600** rpm
